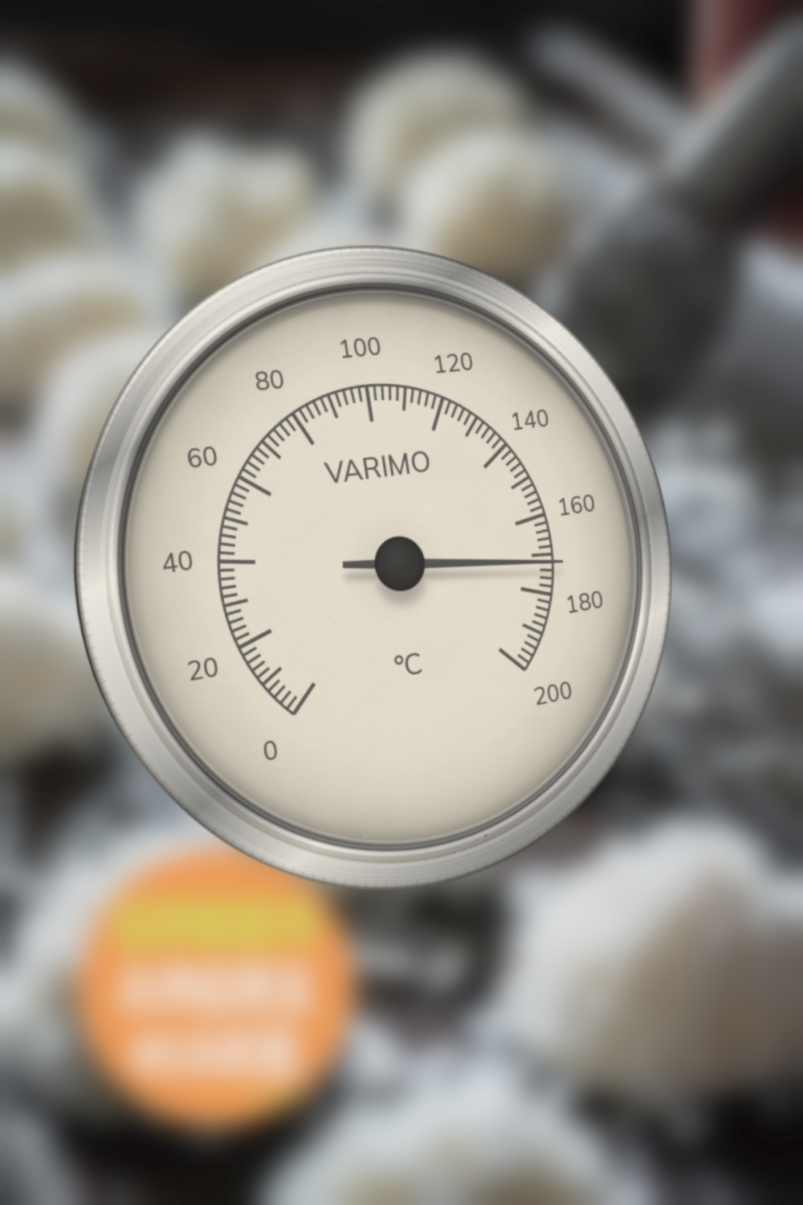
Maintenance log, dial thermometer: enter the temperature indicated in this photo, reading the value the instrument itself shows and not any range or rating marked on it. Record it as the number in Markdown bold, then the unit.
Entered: **172** °C
